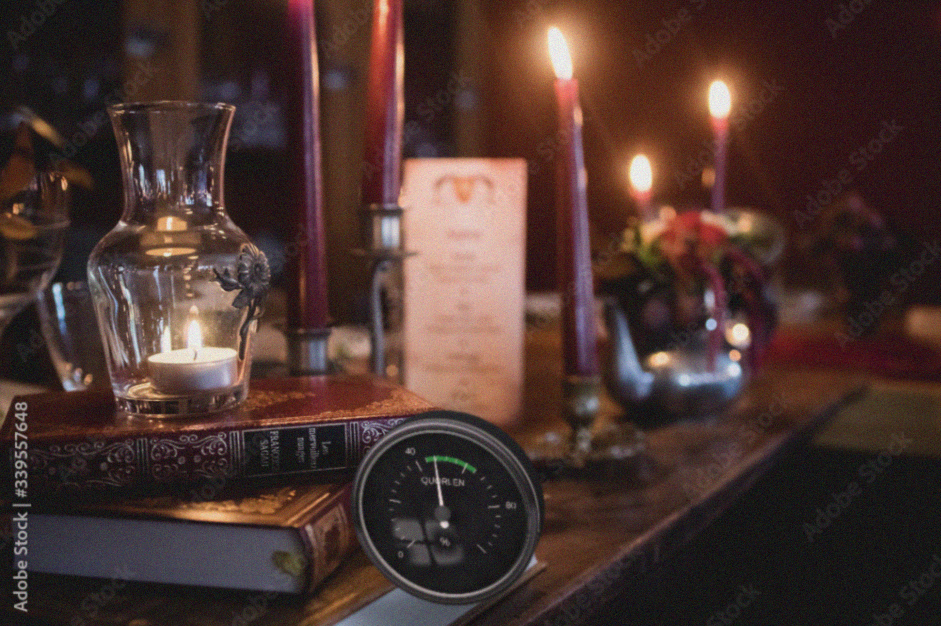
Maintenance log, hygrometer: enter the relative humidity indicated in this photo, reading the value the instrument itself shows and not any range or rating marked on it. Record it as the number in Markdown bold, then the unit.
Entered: **48** %
